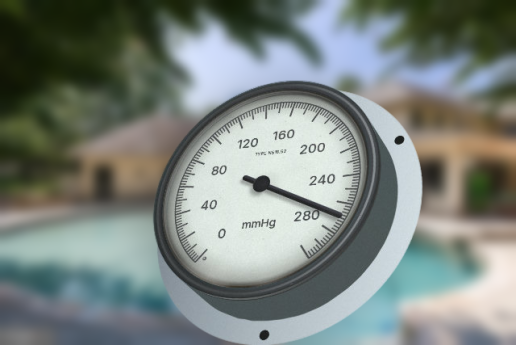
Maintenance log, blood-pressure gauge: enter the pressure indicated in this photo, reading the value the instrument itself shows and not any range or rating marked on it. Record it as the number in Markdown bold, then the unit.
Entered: **270** mmHg
